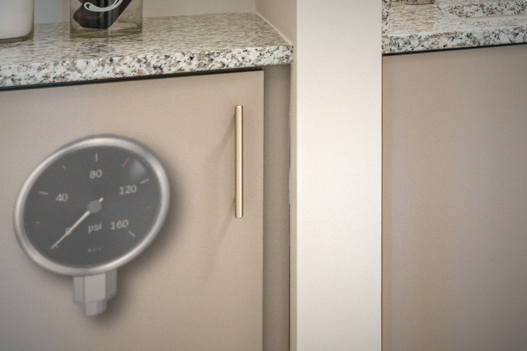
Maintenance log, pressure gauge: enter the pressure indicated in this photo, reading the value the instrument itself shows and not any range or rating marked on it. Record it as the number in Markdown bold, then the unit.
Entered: **0** psi
